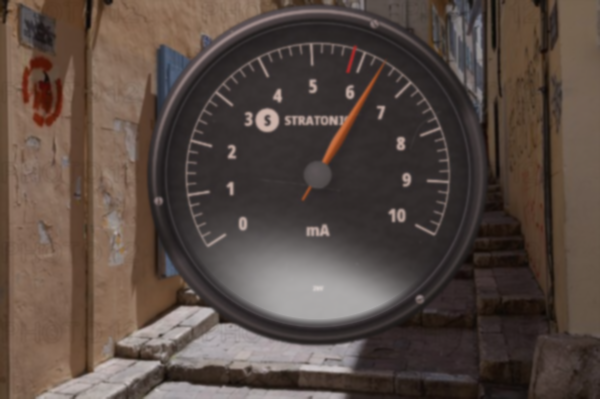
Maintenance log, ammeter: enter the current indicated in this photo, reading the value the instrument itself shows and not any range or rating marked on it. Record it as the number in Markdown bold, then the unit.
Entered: **6.4** mA
